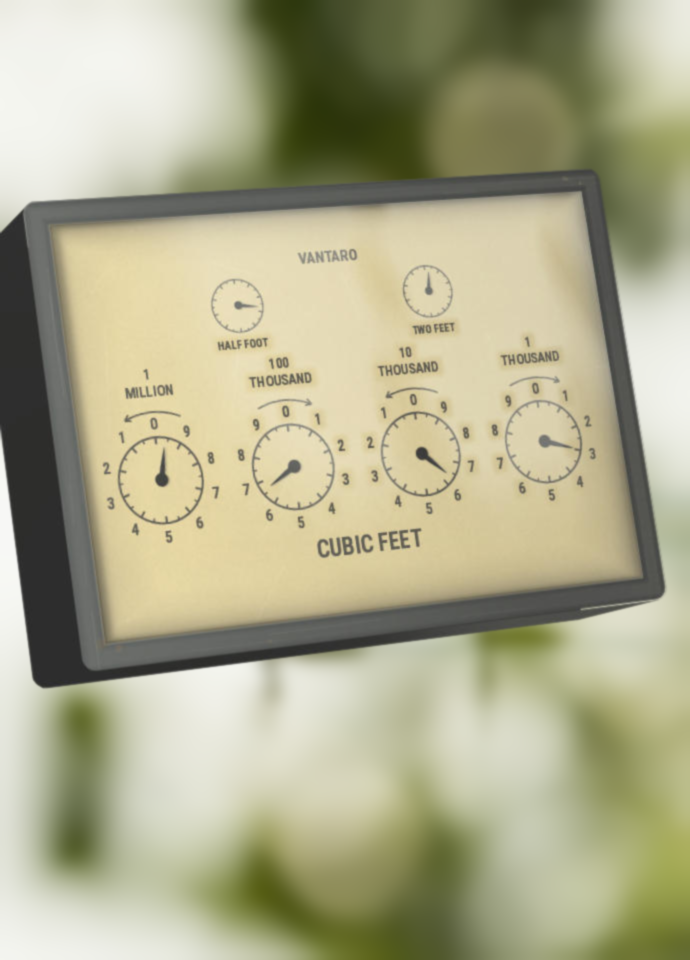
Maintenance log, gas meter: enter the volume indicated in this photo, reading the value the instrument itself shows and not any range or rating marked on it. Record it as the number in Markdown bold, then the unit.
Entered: **966300** ft³
